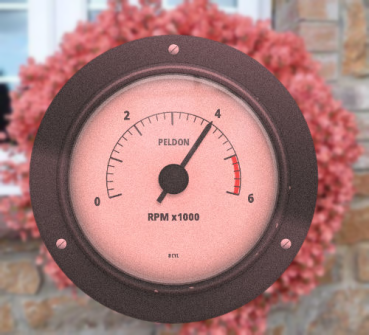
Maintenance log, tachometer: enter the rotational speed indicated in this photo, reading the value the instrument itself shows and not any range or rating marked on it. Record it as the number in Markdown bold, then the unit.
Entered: **4000** rpm
